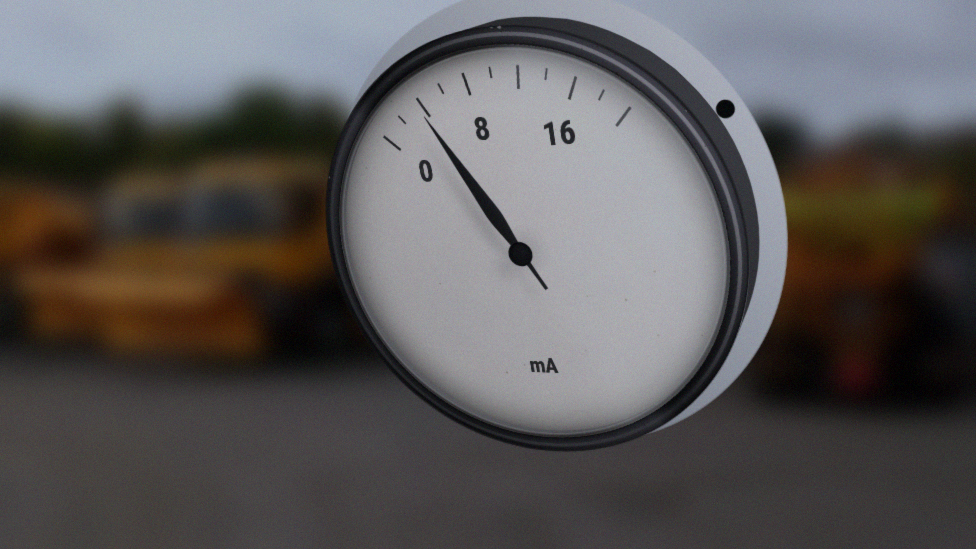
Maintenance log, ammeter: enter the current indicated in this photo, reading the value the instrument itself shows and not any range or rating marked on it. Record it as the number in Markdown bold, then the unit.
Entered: **4** mA
